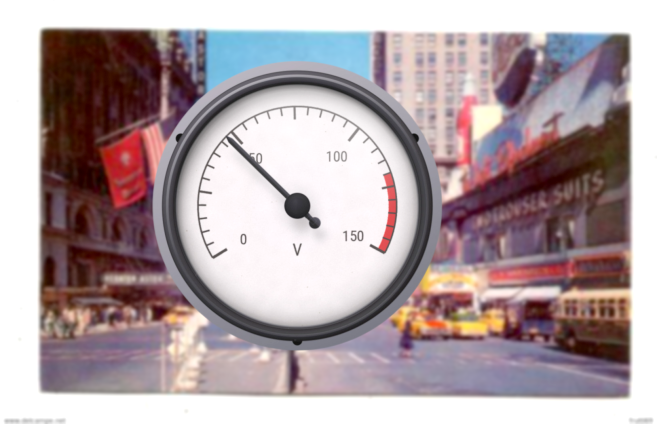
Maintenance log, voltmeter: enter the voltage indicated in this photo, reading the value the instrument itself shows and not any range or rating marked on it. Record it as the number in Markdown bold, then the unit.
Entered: **47.5** V
